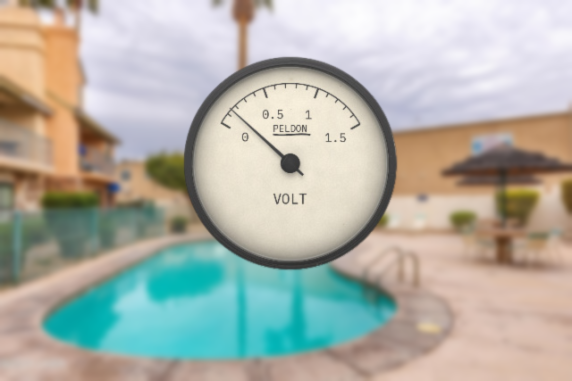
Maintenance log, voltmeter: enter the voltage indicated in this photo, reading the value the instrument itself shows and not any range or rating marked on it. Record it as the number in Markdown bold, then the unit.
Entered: **0.15** V
